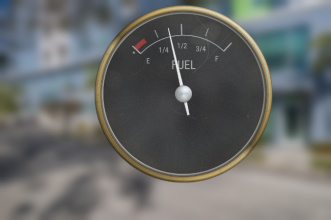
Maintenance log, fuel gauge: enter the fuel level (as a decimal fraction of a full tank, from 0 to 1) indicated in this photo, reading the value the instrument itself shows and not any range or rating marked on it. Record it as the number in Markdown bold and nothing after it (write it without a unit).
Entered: **0.375**
